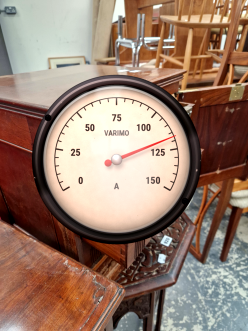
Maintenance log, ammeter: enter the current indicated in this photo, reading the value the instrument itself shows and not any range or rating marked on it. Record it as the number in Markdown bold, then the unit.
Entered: **117.5** A
